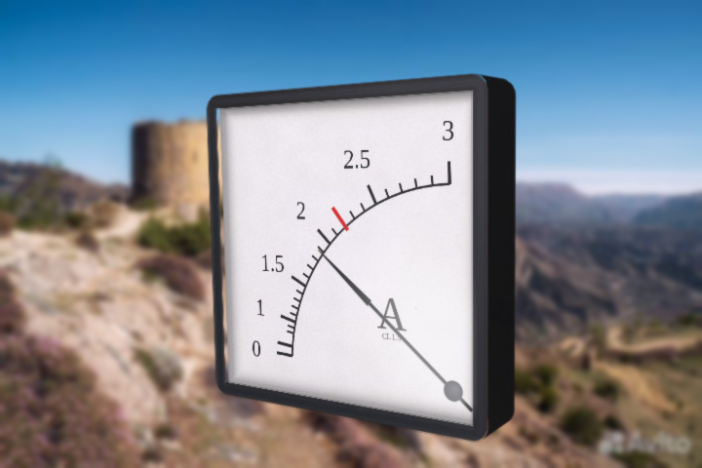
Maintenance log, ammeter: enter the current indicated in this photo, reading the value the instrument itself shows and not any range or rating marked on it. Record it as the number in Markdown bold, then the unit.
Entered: **1.9** A
